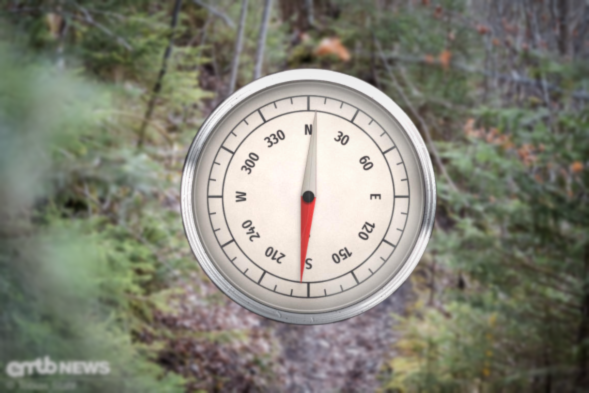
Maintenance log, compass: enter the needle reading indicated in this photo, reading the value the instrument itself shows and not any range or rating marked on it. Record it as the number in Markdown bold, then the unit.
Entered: **185** °
